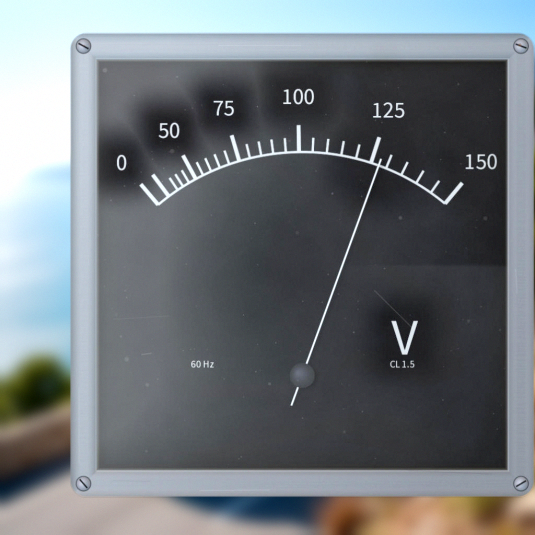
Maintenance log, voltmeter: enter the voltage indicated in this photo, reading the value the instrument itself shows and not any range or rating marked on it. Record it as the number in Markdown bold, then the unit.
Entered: **127.5** V
